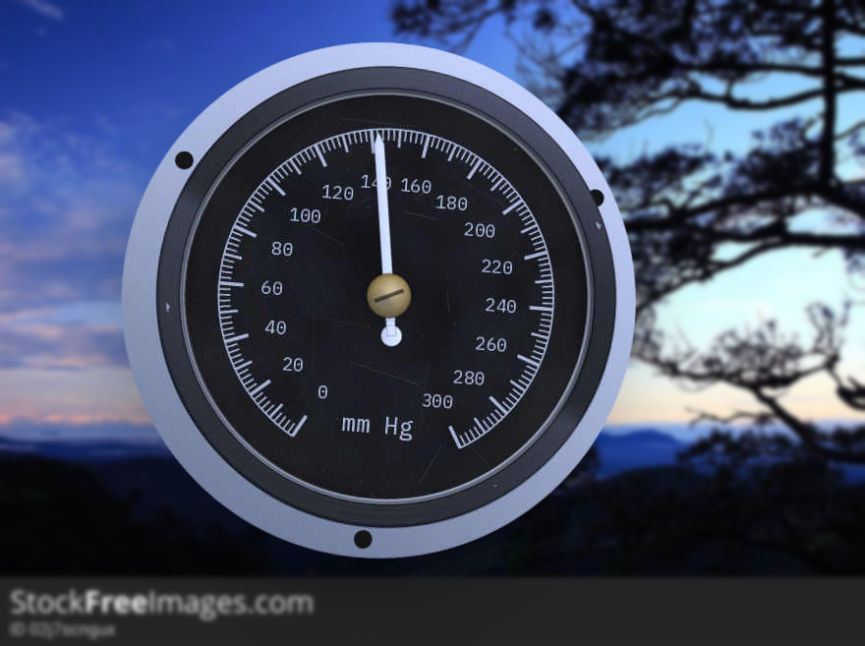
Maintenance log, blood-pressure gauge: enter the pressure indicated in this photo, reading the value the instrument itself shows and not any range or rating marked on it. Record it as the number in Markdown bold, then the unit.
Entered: **142** mmHg
